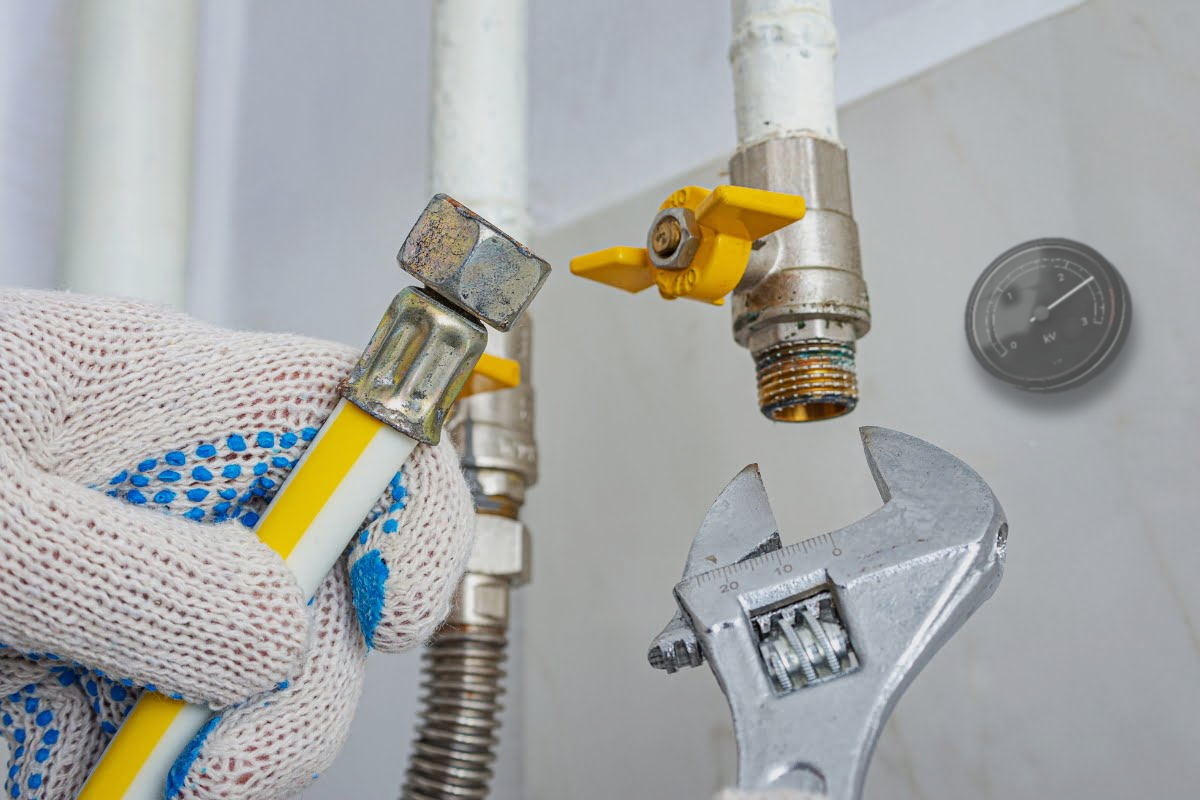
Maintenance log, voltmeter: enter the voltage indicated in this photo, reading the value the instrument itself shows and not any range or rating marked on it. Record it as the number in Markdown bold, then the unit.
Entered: **2.4** kV
